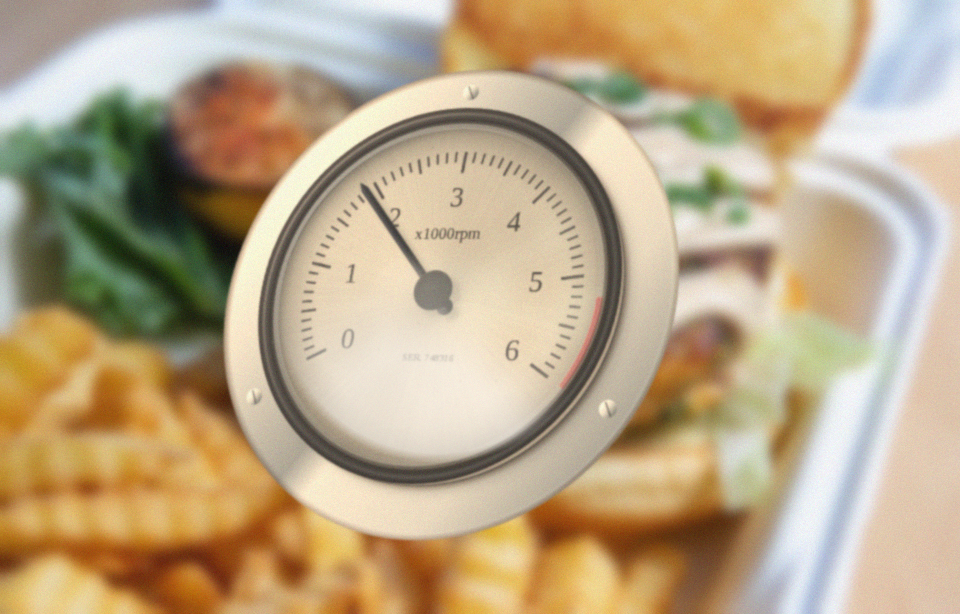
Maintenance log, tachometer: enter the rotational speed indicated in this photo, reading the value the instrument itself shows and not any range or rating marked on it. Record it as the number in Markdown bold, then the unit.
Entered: **1900** rpm
